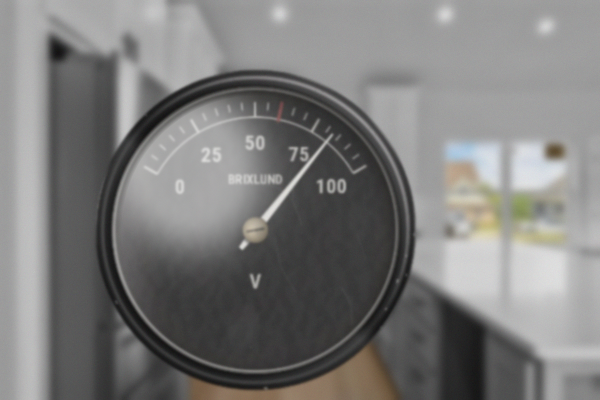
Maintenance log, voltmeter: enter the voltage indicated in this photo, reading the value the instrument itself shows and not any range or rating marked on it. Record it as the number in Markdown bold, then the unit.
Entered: **82.5** V
